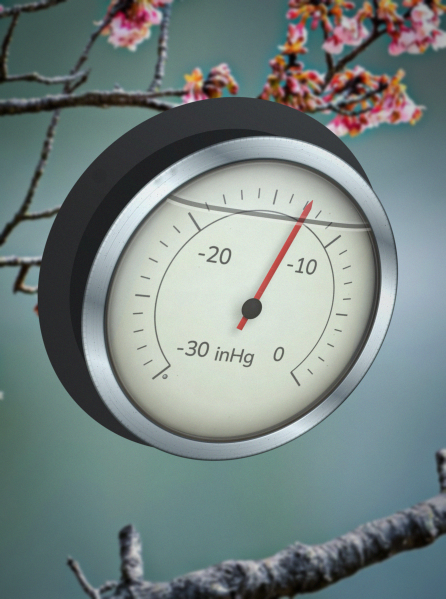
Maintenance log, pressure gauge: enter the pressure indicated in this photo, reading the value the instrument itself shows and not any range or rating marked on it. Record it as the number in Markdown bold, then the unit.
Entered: **-13** inHg
